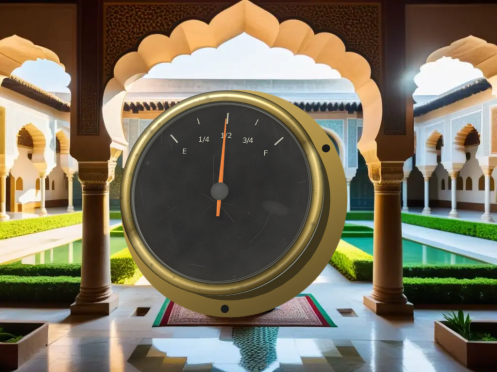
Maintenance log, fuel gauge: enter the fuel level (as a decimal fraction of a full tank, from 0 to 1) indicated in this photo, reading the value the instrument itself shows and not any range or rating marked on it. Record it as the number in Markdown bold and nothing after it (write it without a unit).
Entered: **0.5**
